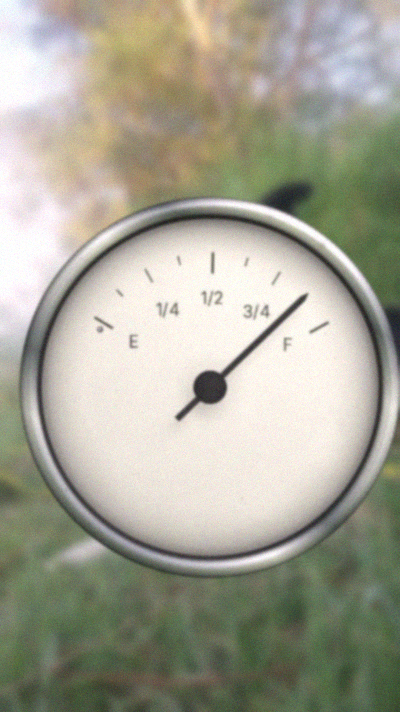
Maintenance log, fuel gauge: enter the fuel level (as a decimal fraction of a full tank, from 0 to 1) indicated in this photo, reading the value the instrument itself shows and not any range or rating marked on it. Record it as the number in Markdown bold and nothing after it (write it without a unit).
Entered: **0.875**
